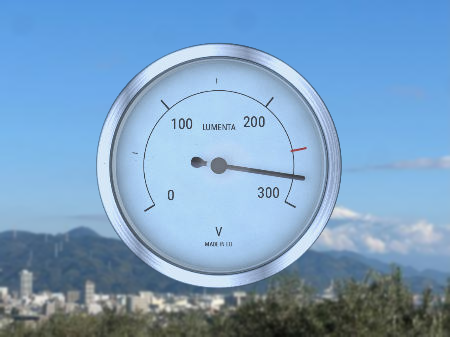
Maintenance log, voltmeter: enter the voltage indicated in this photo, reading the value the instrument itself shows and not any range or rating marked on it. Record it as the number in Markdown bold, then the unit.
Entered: **275** V
